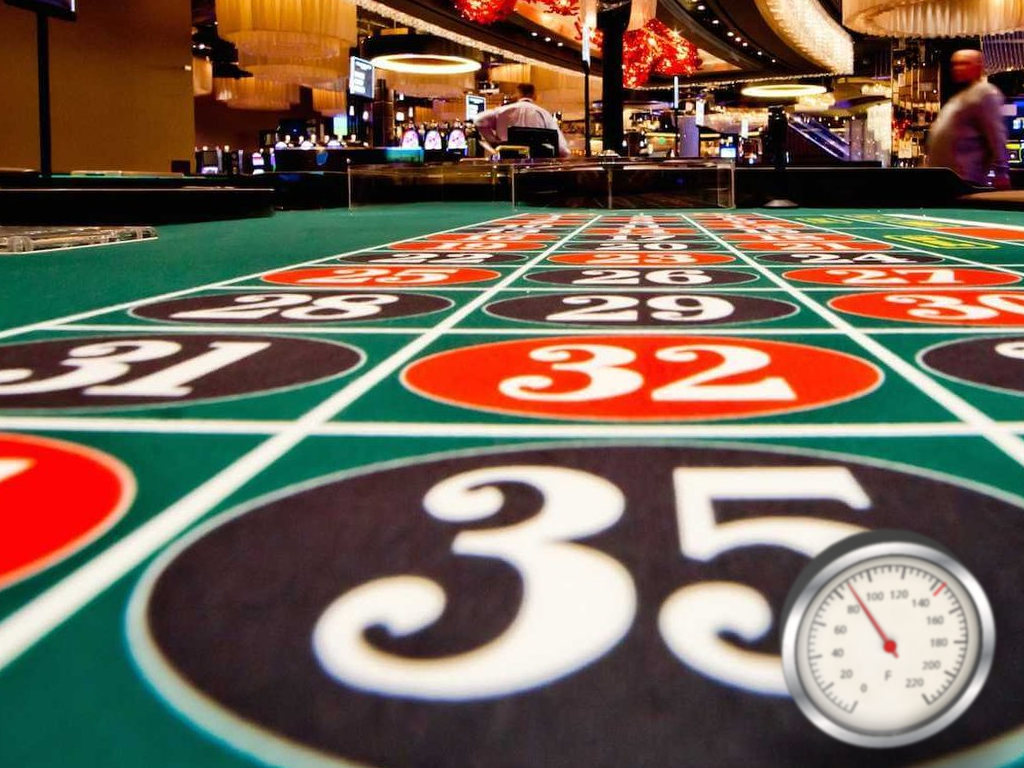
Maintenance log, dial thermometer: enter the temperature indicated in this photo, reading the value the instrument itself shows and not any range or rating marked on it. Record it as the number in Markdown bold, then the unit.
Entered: **88** °F
